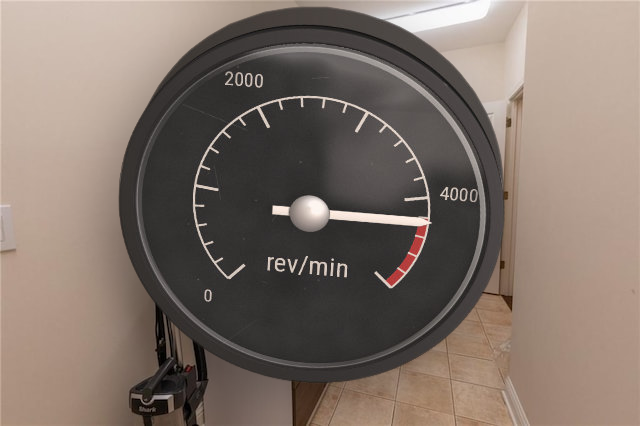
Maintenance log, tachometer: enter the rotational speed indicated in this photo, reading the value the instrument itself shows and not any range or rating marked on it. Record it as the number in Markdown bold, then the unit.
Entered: **4200** rpm
